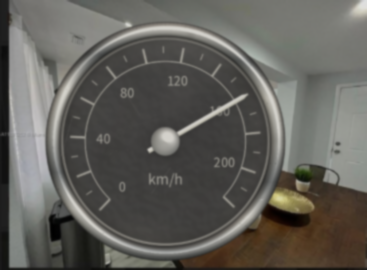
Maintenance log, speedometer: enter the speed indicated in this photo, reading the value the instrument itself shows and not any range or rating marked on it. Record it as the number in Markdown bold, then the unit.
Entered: **160** km/h
